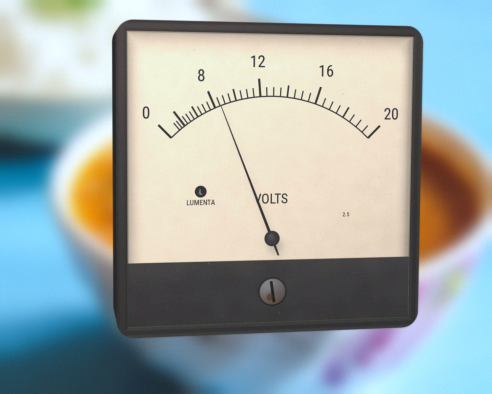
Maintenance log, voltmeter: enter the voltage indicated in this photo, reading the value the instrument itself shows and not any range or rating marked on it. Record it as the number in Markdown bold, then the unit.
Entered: **8.5** V
